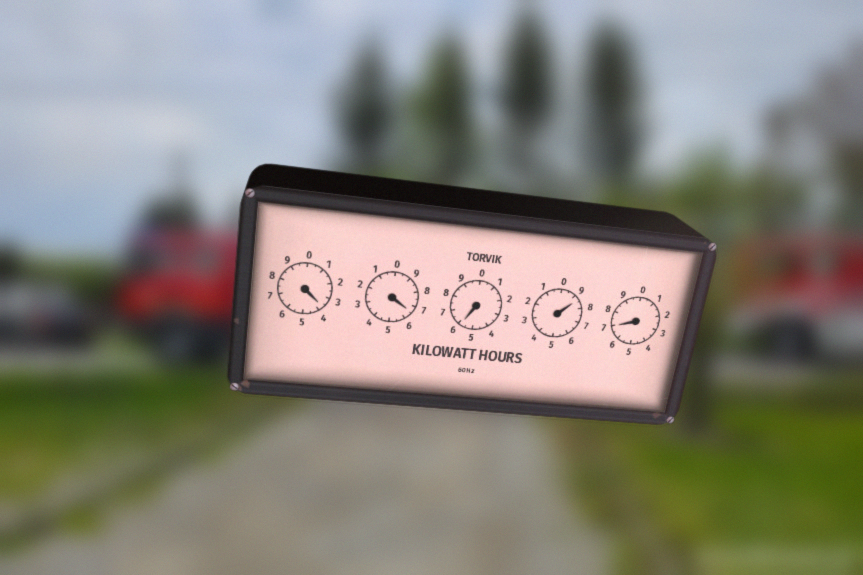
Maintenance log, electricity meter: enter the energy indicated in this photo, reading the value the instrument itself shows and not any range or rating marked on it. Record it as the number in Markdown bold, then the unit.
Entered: **36587** kWh
